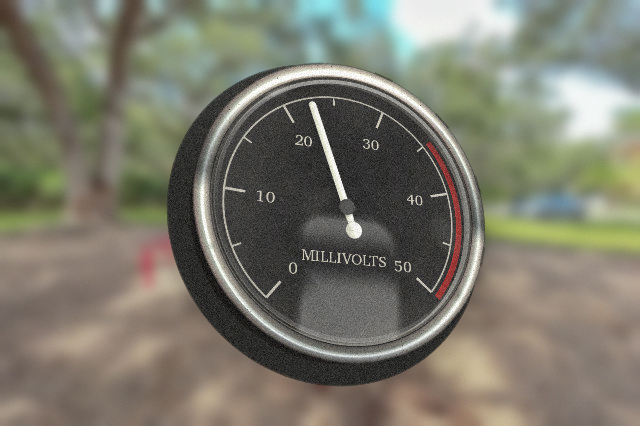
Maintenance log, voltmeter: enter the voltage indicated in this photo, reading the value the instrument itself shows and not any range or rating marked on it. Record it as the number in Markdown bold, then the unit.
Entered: **22.5** mV
